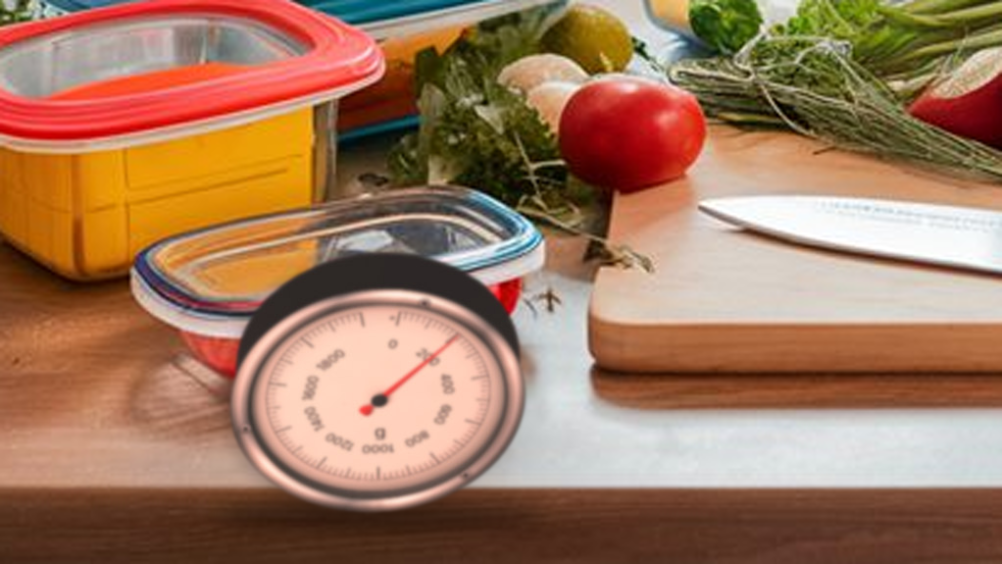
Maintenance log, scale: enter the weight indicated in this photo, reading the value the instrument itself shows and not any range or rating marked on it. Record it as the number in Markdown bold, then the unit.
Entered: **200** g
